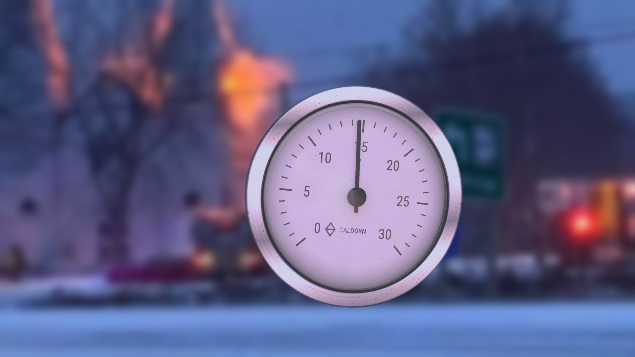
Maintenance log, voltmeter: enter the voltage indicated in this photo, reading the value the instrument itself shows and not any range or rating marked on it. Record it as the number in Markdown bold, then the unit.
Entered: **14.5** V
